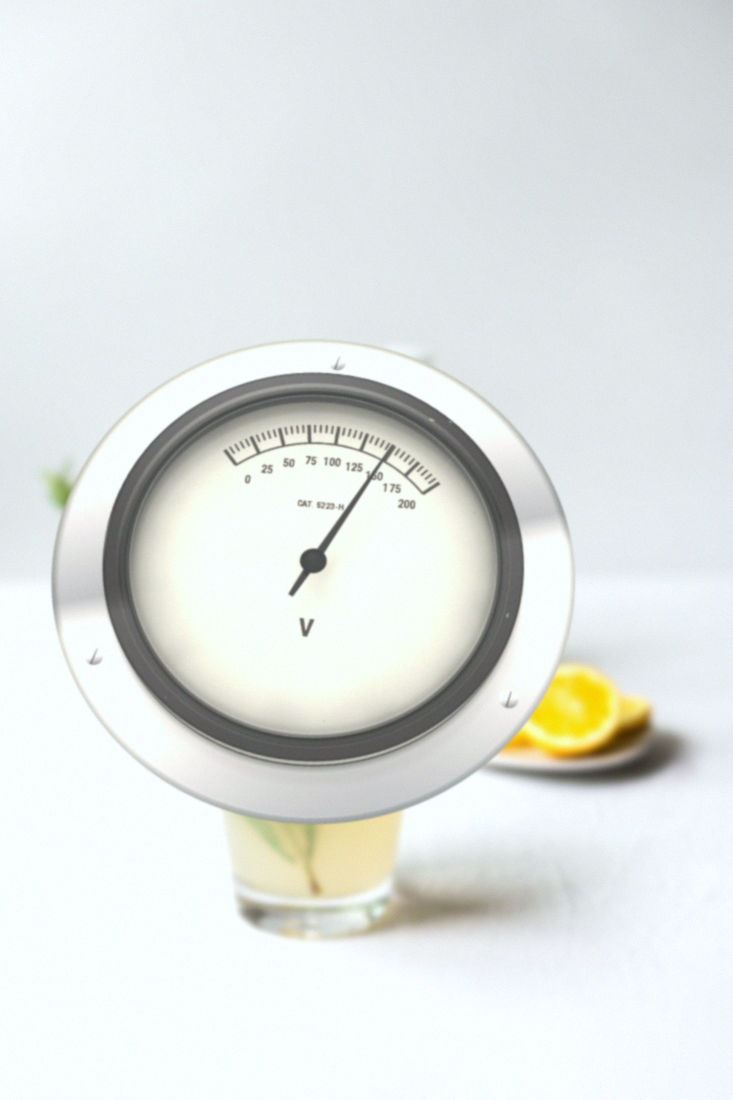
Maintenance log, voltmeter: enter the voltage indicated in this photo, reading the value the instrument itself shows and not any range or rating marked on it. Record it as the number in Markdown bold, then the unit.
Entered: **150** V
